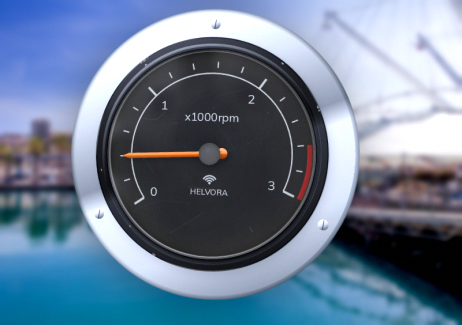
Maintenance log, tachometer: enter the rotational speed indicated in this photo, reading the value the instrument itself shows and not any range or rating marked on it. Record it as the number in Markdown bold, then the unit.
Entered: **400** rpm
